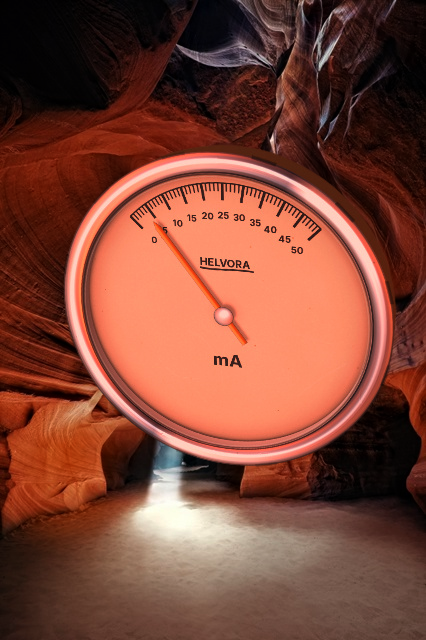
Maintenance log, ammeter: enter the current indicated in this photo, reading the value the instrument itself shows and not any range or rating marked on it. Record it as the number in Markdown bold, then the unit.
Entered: **5** mA
